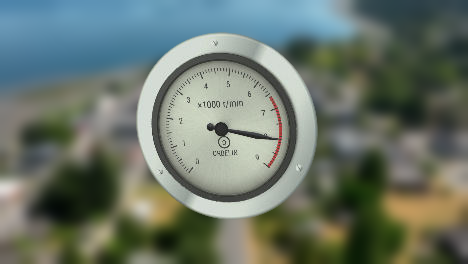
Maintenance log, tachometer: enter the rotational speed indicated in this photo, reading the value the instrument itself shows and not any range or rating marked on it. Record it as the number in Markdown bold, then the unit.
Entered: **8000** rpm
